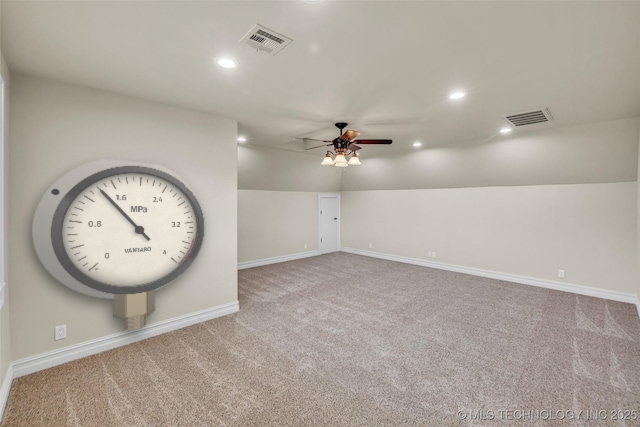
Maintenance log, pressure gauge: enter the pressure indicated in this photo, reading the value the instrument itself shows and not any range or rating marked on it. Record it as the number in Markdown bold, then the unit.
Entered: **1.4** MPa
